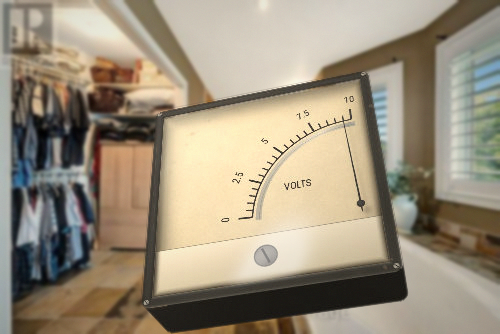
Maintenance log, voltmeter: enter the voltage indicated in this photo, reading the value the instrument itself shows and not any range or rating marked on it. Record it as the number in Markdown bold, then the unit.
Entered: **9.5** V
